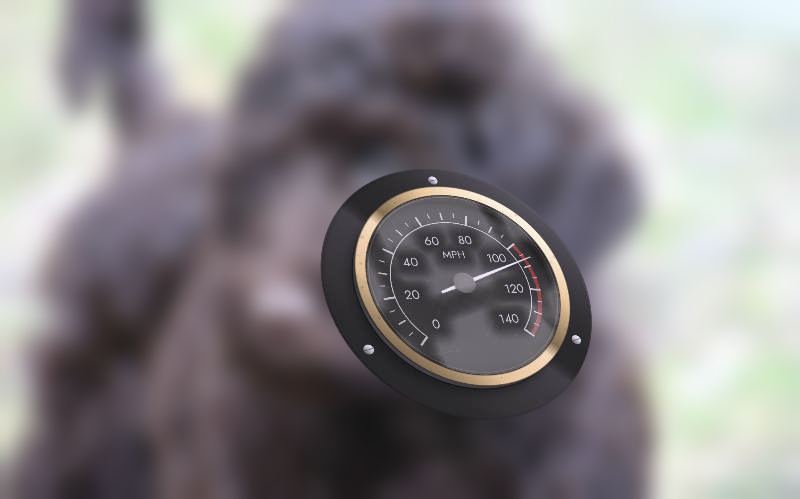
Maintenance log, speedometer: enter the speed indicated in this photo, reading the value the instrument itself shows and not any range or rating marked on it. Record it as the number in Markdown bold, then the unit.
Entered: **107.5** mph
